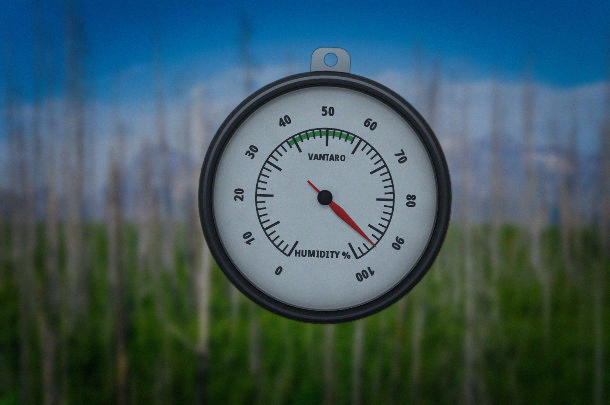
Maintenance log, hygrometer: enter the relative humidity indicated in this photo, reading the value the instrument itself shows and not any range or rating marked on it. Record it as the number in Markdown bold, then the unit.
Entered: **94** %
